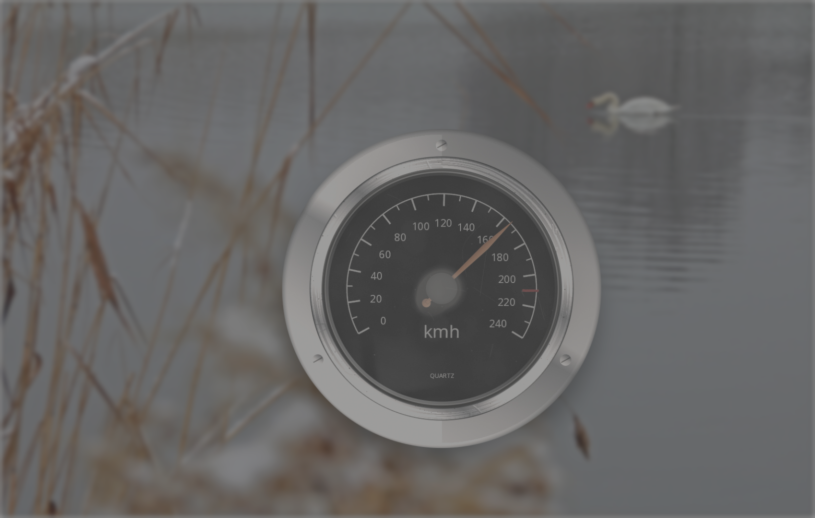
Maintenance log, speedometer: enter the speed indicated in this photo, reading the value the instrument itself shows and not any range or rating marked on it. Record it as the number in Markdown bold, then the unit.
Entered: **165** km/h
